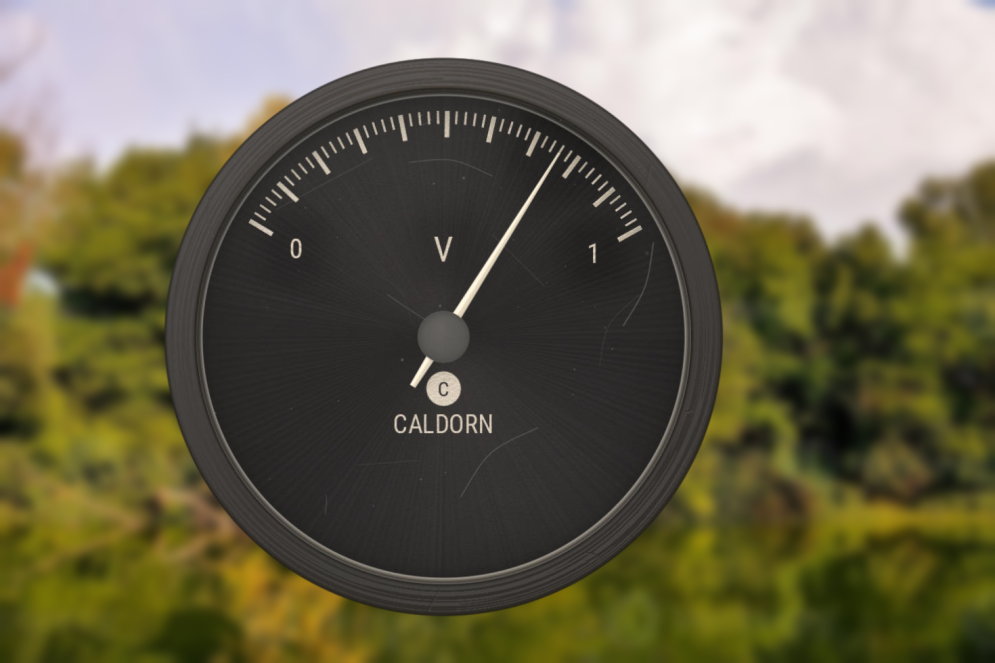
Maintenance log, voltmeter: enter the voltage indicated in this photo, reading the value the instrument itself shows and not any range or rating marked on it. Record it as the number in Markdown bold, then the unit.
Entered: **0.76** V
